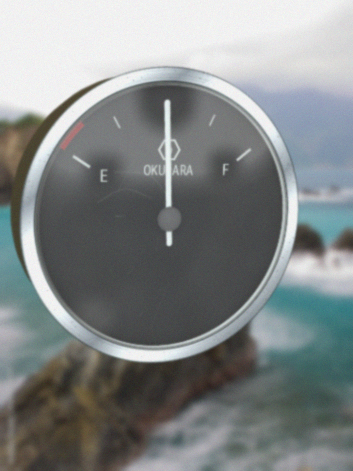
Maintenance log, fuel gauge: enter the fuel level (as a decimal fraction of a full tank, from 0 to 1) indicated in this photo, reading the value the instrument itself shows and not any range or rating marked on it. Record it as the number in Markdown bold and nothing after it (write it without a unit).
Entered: **0.5**
